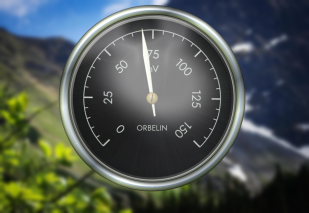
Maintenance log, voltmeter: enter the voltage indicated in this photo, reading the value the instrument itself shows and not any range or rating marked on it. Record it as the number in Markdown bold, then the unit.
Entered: **70** mV
